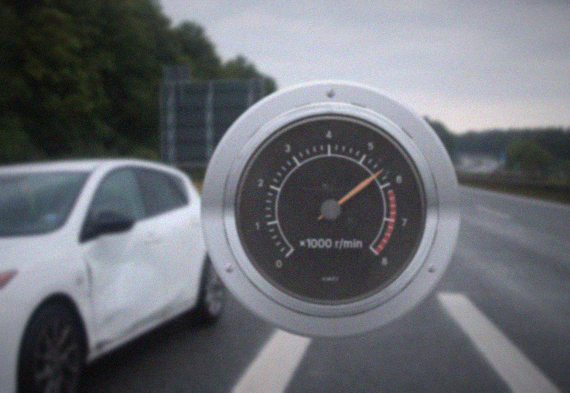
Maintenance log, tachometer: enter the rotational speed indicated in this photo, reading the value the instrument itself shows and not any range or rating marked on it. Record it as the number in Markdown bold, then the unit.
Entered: **5600** rpm
